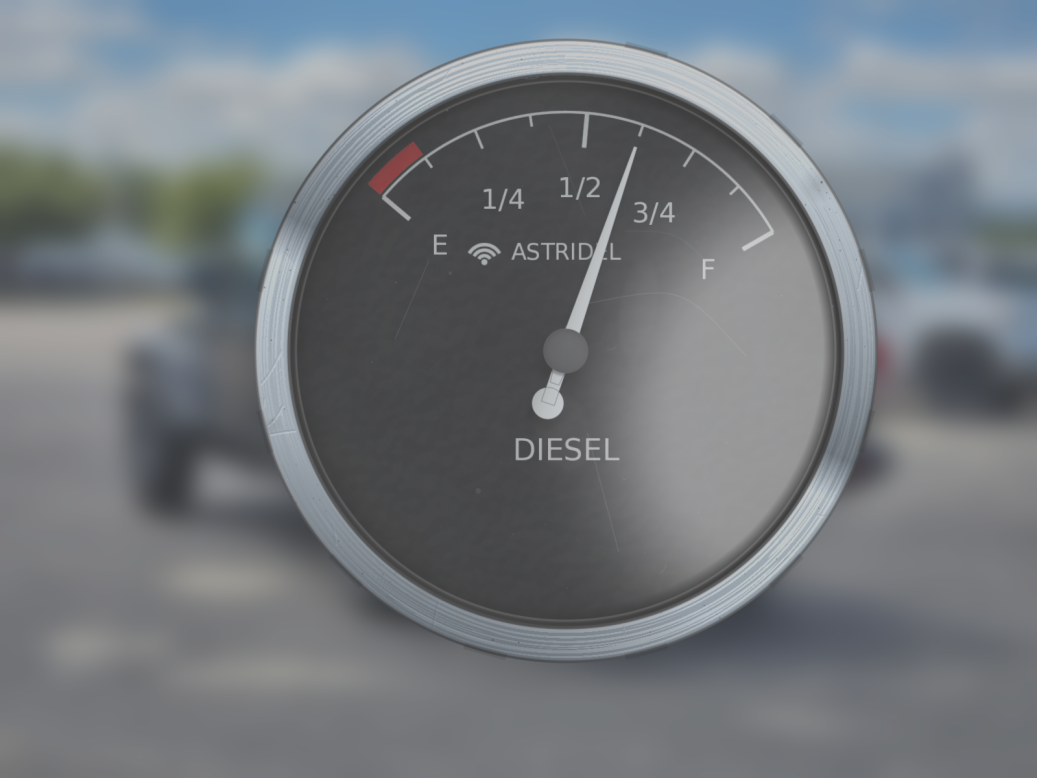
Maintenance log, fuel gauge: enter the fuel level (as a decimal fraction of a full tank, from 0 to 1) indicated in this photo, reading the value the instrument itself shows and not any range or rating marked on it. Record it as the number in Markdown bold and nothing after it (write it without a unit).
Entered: **0.625**
